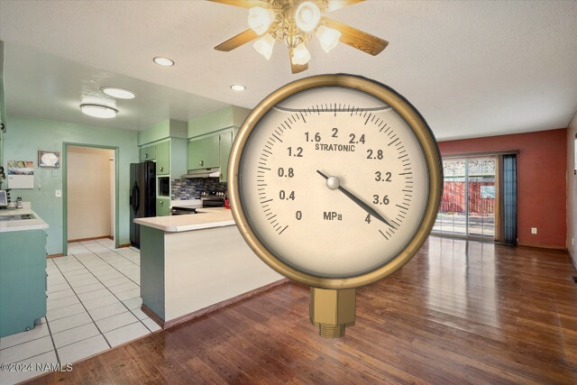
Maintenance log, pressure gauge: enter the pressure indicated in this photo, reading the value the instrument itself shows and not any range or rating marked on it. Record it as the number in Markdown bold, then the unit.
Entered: **3.85** MPa
